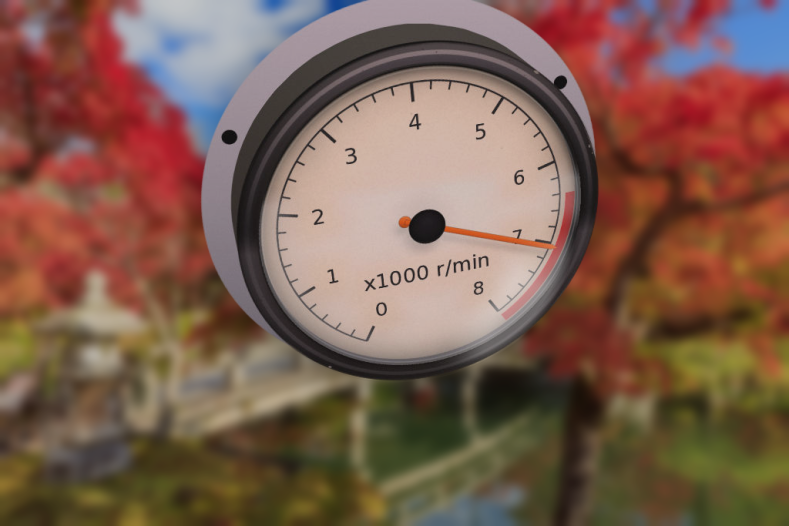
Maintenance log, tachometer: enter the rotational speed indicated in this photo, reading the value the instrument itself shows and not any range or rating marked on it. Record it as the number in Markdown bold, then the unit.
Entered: **7000** rpm
